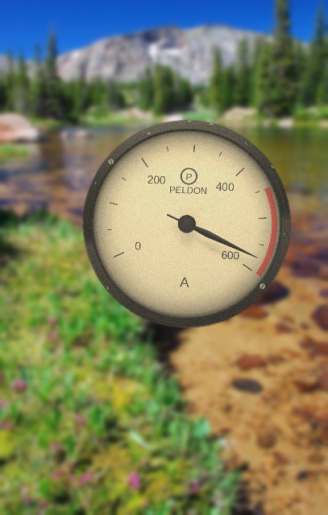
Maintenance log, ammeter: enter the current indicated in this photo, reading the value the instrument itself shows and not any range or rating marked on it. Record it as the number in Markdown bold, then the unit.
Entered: **575** A
